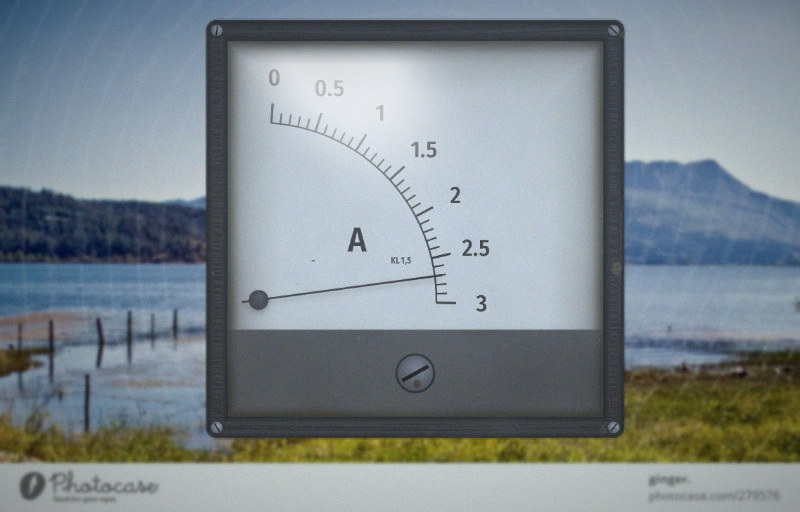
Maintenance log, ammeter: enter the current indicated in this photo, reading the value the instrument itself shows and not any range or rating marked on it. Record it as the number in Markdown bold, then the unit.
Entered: **2.7** A
